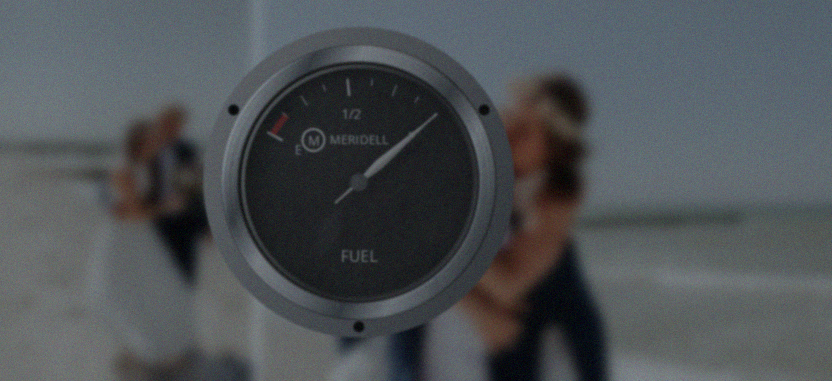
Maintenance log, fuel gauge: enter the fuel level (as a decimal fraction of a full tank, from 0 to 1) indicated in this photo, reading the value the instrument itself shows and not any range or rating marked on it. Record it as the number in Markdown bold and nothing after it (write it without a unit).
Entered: **1**
